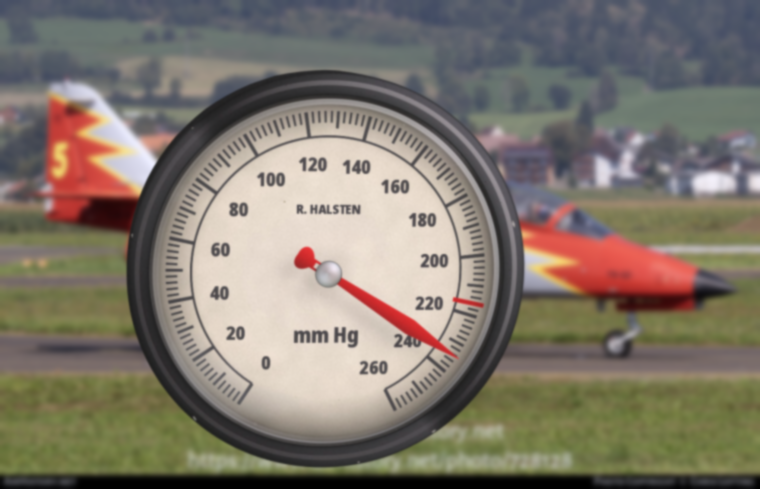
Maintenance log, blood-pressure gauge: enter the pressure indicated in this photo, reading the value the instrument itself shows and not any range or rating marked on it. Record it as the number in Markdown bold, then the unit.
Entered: **234** mmHg
